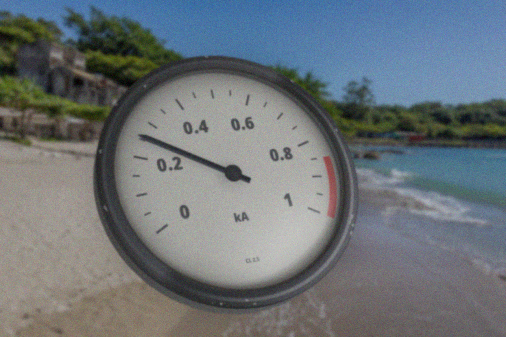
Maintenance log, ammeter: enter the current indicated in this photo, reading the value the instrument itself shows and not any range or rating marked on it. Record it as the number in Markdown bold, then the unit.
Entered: **0.25** kA
